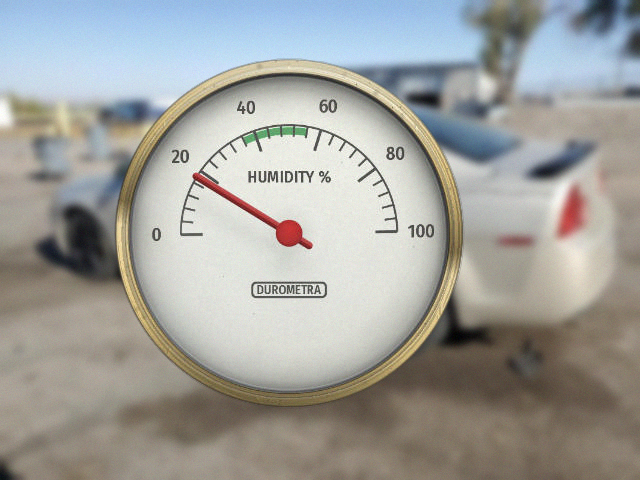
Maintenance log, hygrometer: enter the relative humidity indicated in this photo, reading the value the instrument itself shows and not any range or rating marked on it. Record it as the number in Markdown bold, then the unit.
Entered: **18** %
